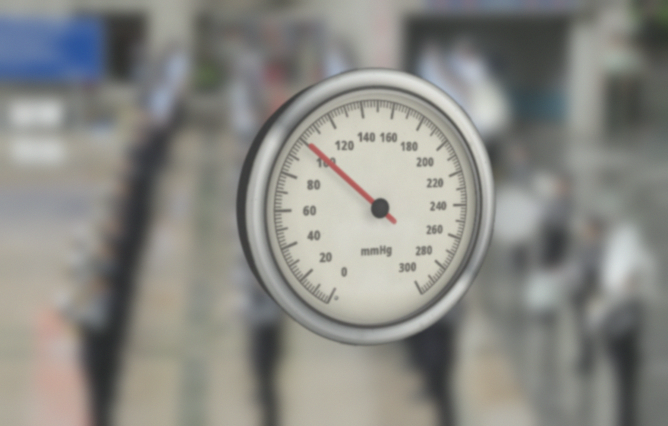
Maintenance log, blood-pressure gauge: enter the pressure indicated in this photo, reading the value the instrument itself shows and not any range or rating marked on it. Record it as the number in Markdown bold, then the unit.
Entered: **100** mmHg
